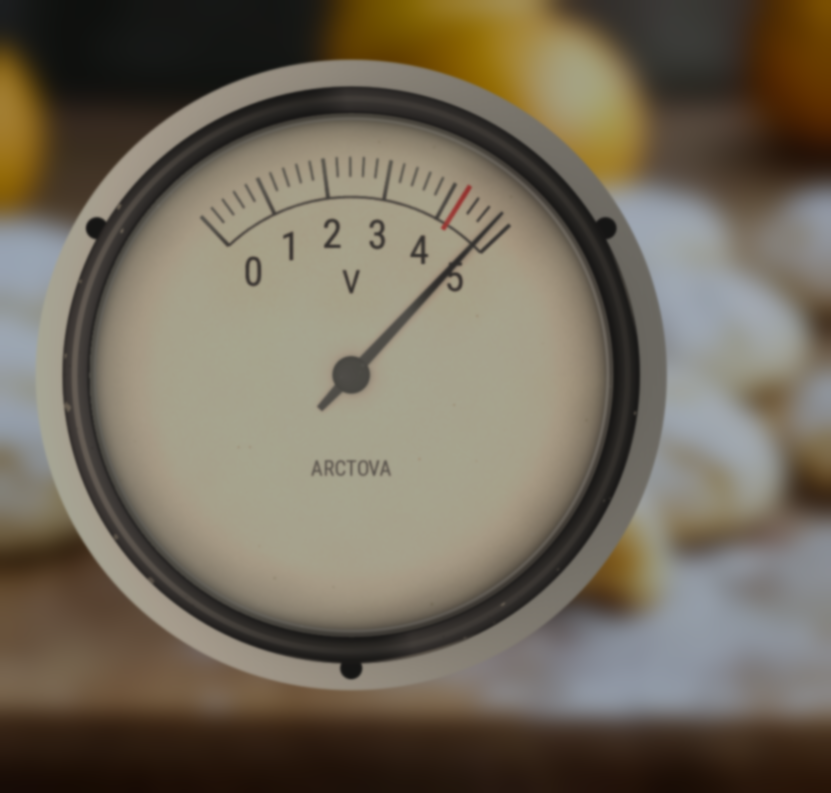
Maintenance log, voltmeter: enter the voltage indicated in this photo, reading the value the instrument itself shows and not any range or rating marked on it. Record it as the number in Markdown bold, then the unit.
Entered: **4.8** V
